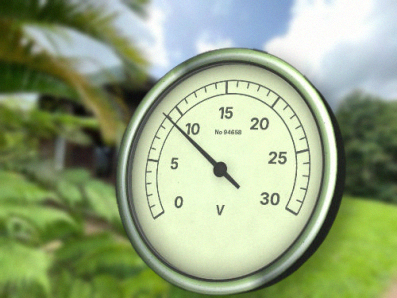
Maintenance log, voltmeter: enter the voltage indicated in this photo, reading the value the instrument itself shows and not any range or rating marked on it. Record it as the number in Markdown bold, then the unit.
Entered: **9** V
